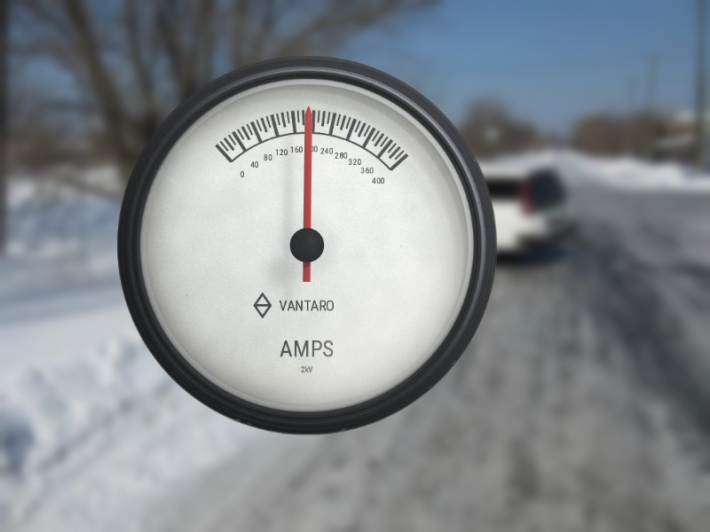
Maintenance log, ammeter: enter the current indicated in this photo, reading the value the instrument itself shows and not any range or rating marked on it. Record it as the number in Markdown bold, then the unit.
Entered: **190** A
